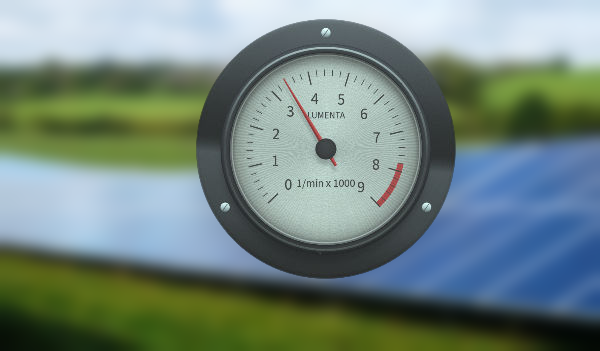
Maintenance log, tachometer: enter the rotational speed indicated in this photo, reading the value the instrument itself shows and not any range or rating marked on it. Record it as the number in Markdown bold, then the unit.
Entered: **3400** rpm
